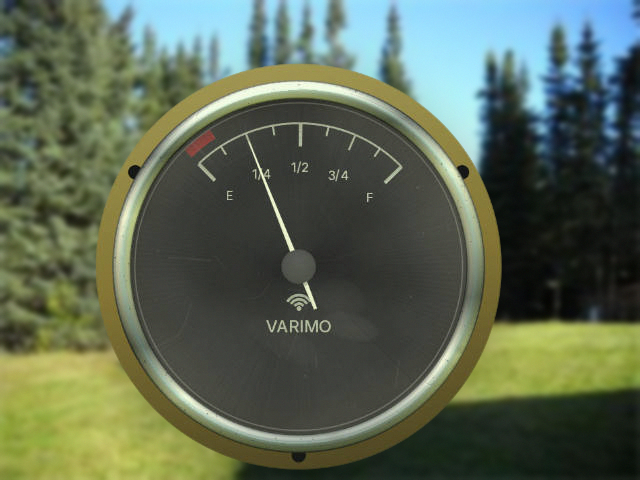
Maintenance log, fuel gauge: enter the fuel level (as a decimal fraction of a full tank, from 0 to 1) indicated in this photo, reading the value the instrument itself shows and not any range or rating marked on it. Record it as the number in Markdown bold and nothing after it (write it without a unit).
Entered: **0.25**
